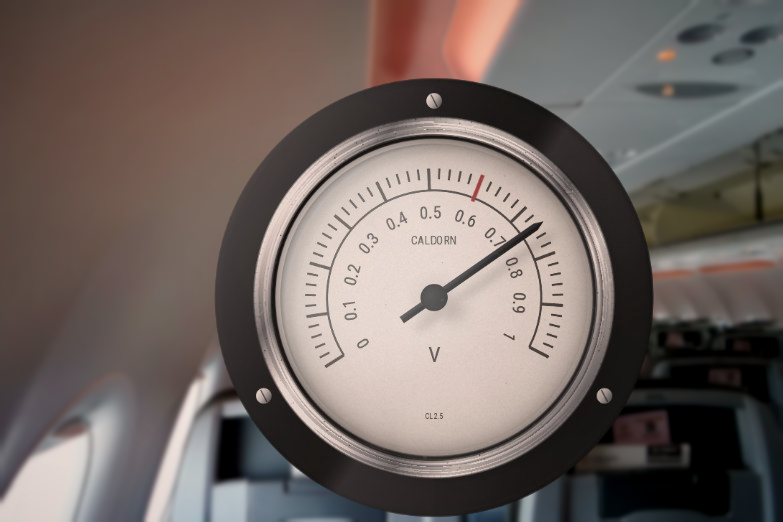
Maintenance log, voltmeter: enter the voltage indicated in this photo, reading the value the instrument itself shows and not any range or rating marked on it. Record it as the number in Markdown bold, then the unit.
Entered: **0.74** V
